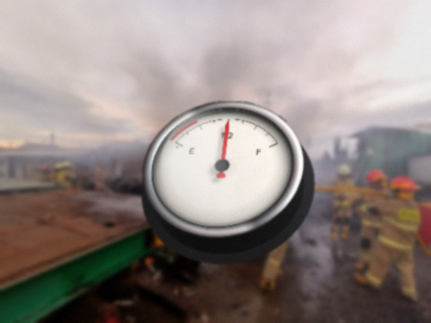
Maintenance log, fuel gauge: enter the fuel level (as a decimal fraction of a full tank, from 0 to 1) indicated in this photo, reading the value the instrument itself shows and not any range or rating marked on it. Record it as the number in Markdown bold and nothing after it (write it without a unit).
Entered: **0.5**
